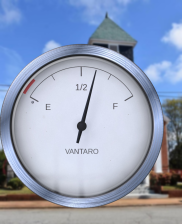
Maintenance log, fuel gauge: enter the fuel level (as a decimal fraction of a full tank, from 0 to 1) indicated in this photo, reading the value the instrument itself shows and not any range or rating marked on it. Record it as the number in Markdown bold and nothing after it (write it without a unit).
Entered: **0.625**
